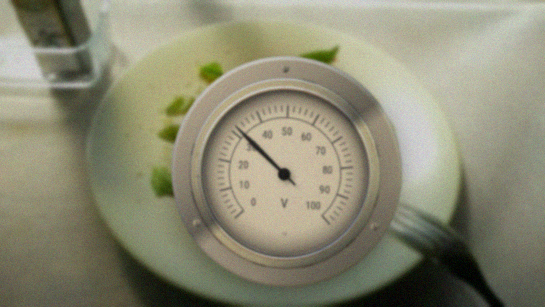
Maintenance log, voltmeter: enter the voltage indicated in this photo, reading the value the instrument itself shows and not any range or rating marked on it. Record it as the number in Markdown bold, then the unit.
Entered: **32** V
